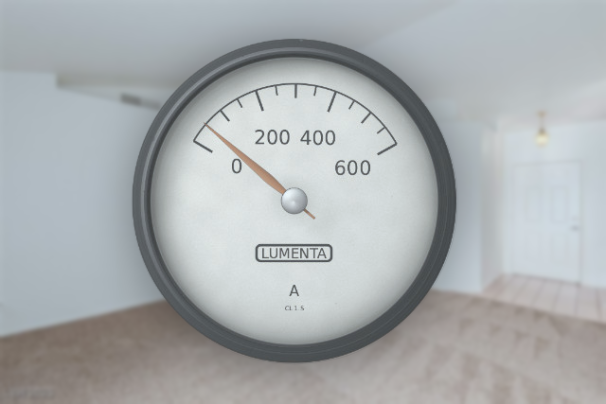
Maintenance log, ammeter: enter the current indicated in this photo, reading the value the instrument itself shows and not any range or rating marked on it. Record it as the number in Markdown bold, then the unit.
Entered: **50** A
